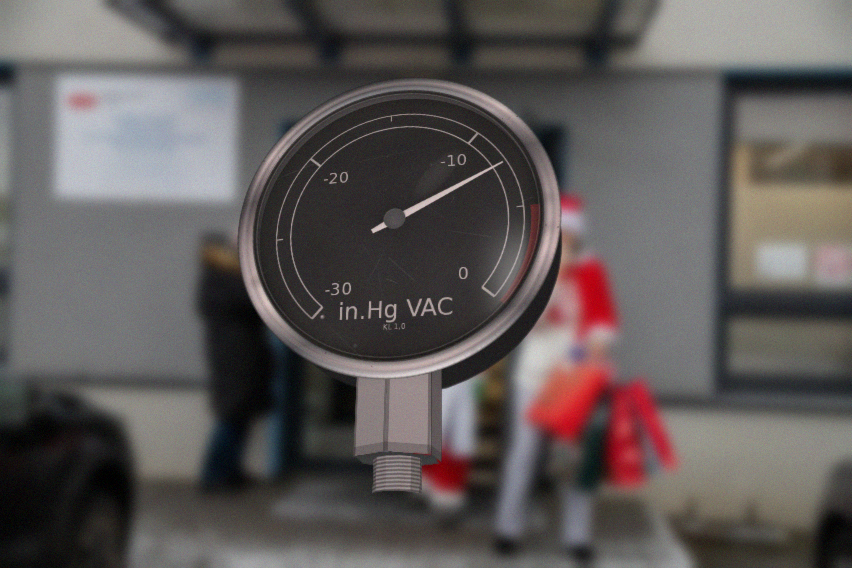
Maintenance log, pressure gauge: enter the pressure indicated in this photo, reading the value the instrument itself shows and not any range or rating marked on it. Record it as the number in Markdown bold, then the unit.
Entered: **-7.5** inHg
